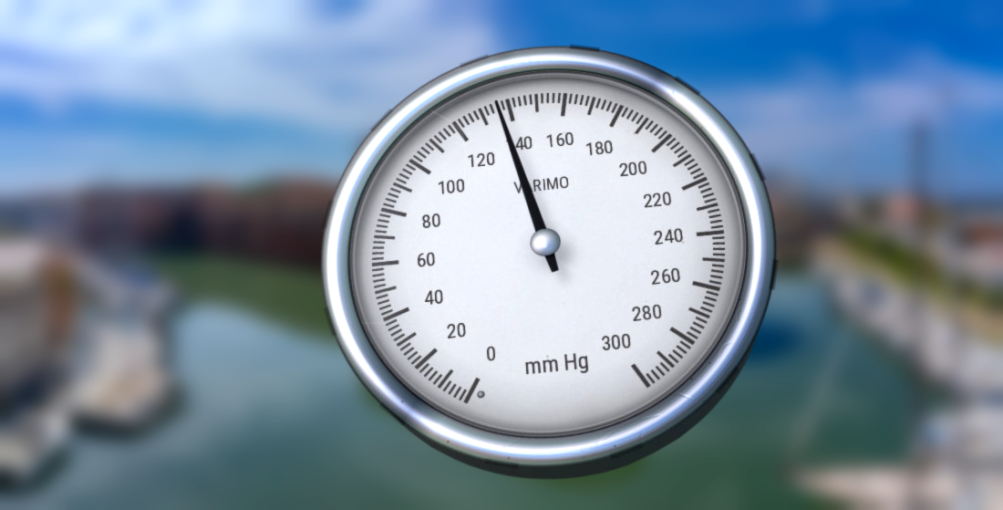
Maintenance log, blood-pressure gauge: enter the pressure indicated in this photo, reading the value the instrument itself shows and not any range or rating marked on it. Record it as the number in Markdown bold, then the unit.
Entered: **136** mmHg
